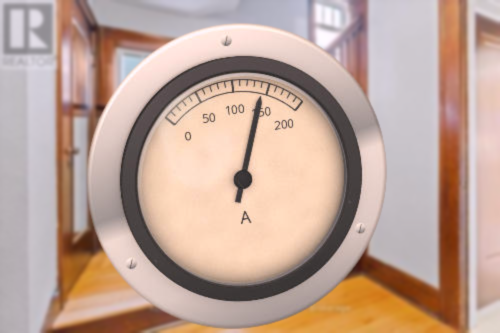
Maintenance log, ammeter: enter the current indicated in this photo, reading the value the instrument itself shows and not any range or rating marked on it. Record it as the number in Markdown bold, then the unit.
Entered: **140** A
